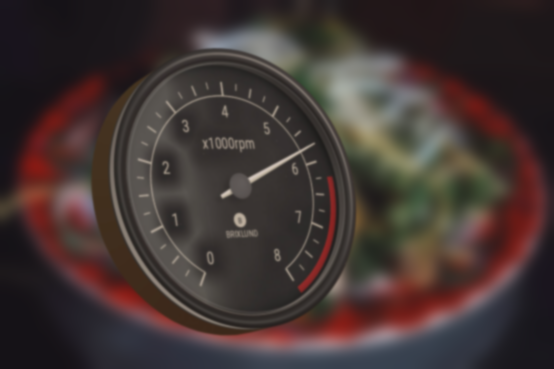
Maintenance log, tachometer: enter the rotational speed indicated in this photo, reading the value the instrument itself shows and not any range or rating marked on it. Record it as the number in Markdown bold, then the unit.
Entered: **5750** rpm
